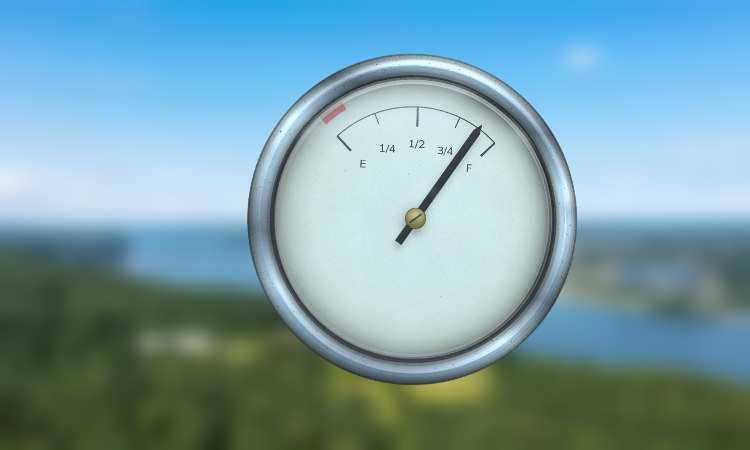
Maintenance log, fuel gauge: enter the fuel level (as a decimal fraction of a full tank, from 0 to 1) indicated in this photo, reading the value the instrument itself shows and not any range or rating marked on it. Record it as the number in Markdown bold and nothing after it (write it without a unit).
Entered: **0.875**
